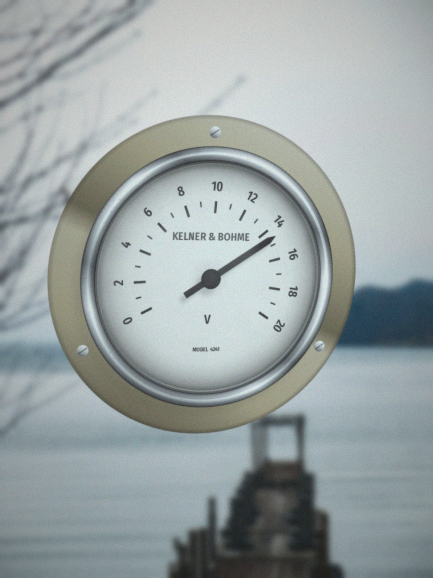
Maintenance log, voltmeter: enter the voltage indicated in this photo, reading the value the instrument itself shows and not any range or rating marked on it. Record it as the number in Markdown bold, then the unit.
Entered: **14.5** V
